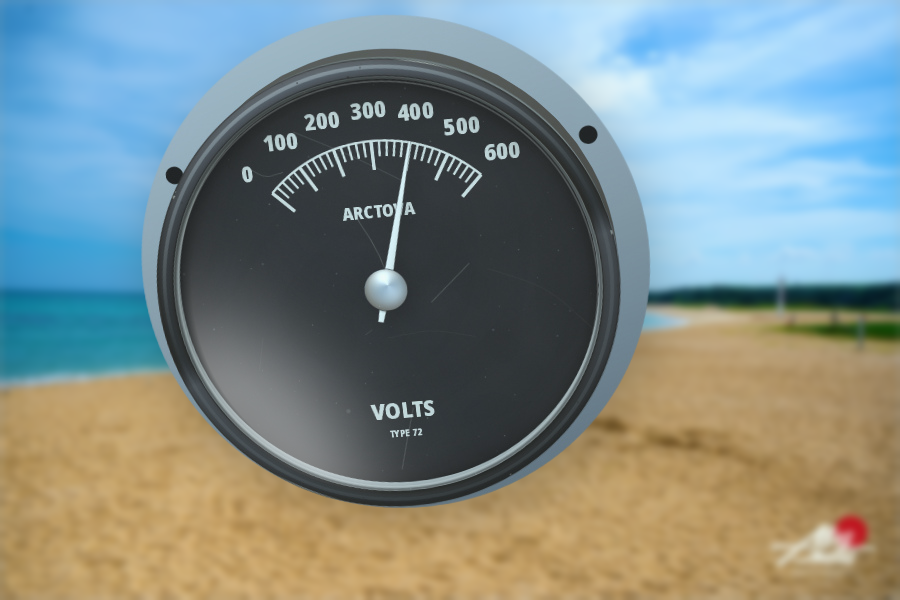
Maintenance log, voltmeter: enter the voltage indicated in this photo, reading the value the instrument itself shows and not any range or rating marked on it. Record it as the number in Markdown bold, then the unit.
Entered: **400** V
